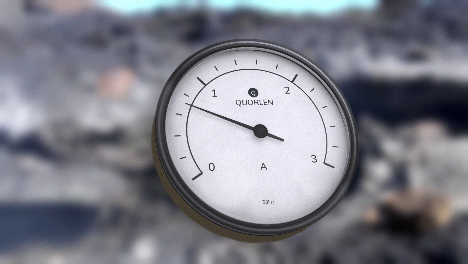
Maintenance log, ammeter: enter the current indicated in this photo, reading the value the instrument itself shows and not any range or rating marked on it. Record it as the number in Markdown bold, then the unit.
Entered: **0.7** A
